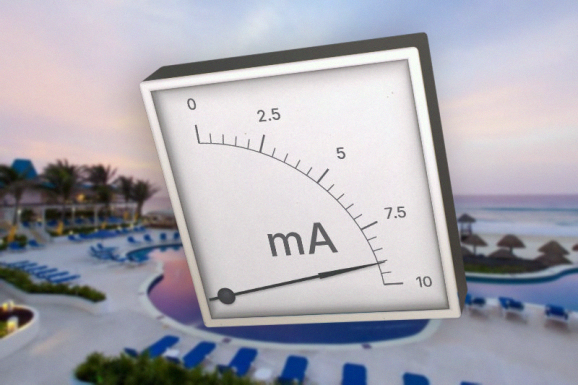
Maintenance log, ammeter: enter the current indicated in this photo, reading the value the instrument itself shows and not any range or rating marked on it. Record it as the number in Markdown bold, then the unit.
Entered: **9** mA
